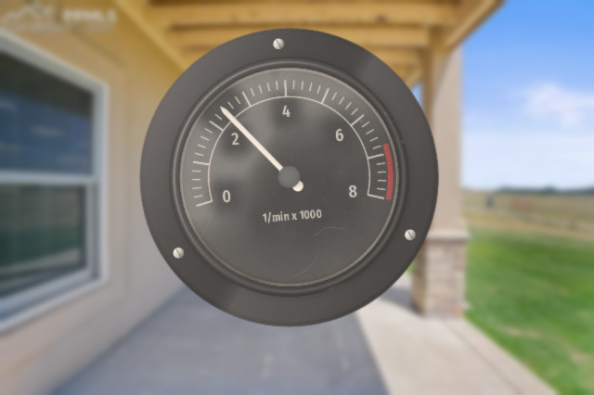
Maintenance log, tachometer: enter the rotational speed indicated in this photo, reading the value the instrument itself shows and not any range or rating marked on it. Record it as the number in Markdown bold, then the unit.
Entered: **2400** rpm
